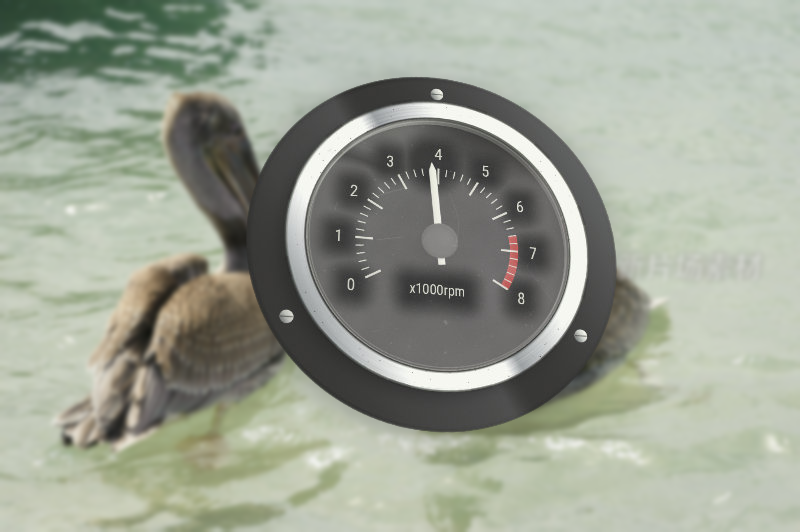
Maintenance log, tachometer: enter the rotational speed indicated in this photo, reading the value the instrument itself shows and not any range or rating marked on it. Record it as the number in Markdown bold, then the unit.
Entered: **3800** rpm
